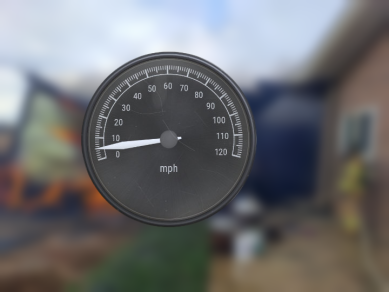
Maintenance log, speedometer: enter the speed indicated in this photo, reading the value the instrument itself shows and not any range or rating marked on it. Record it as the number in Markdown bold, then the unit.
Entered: **5** mph
